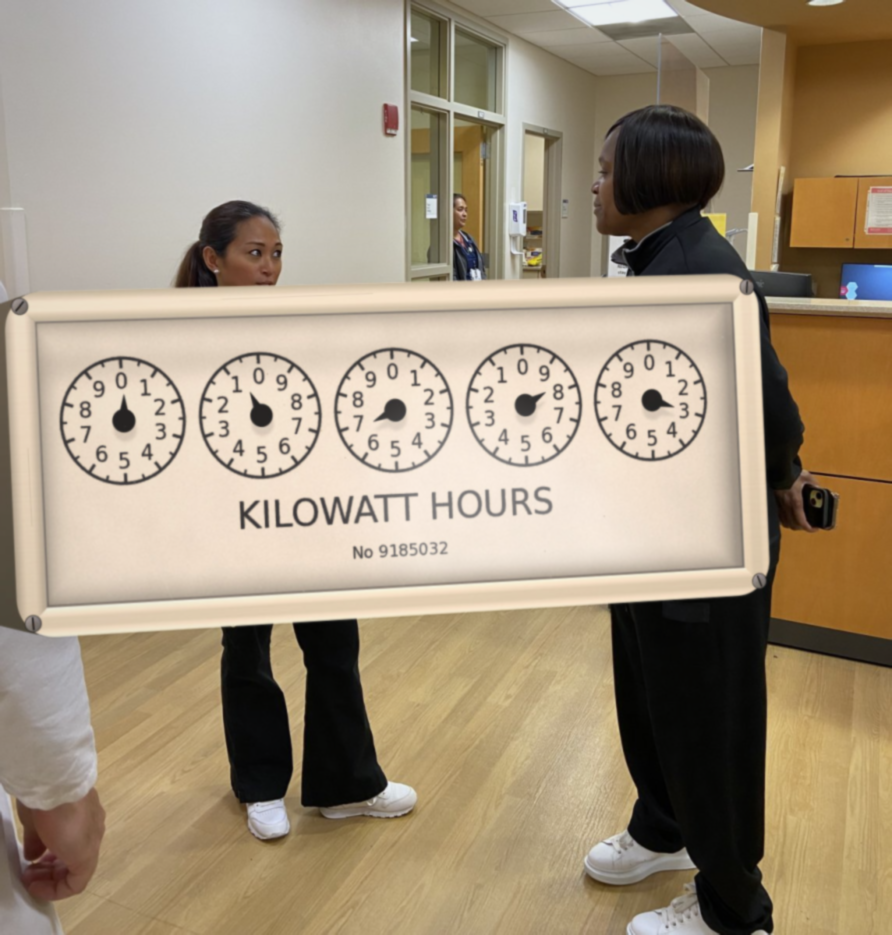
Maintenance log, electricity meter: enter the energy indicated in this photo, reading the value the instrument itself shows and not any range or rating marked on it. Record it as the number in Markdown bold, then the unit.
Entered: **683** kWh
